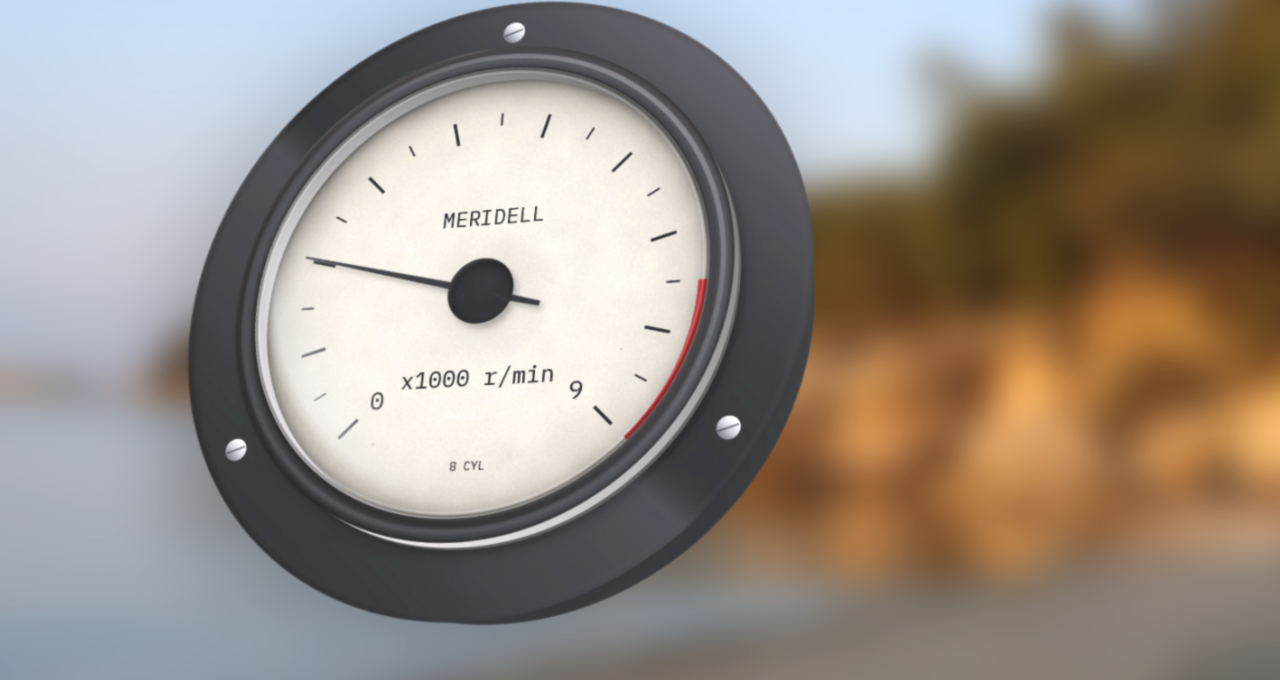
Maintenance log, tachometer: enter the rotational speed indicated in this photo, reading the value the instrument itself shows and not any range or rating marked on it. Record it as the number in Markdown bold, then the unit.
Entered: **2000** rpm
